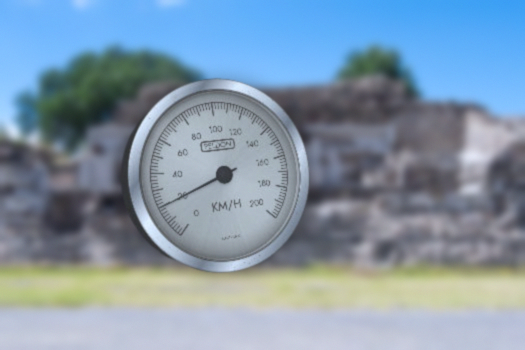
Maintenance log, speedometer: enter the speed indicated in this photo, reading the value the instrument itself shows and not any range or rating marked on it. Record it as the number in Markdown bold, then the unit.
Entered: **20** km/h
